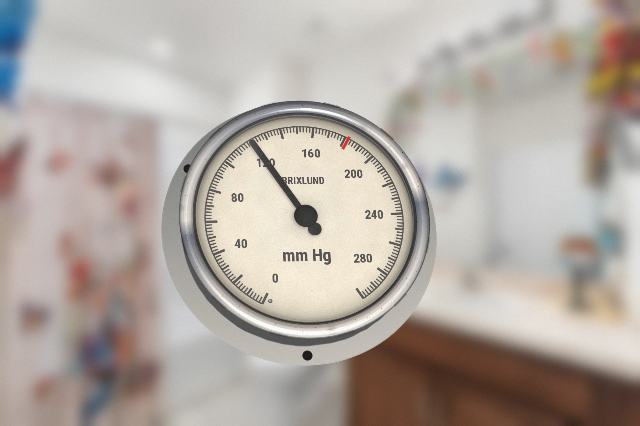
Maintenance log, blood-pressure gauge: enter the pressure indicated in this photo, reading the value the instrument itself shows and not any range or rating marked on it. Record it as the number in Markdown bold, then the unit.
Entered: **120** mmHg
